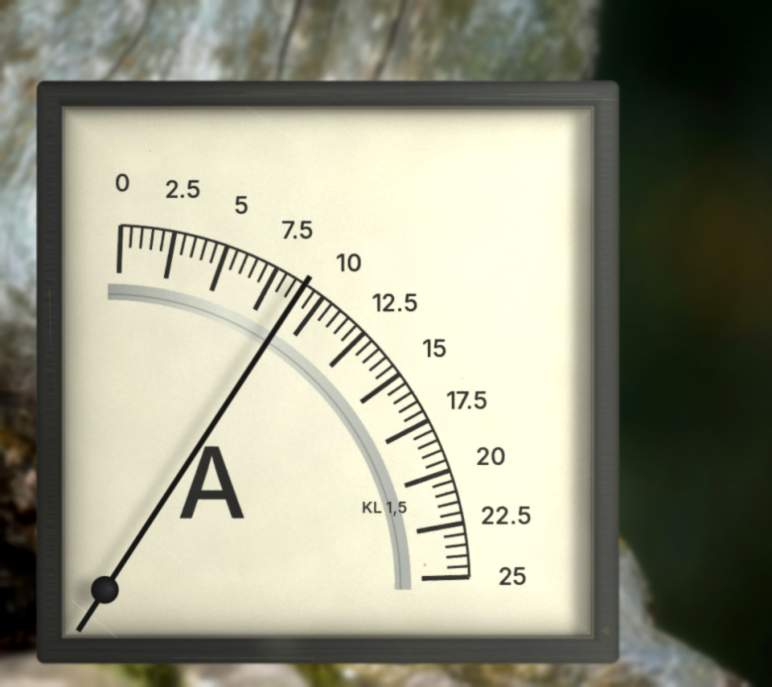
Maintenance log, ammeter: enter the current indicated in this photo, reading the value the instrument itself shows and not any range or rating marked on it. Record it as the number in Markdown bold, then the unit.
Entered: **9** A
